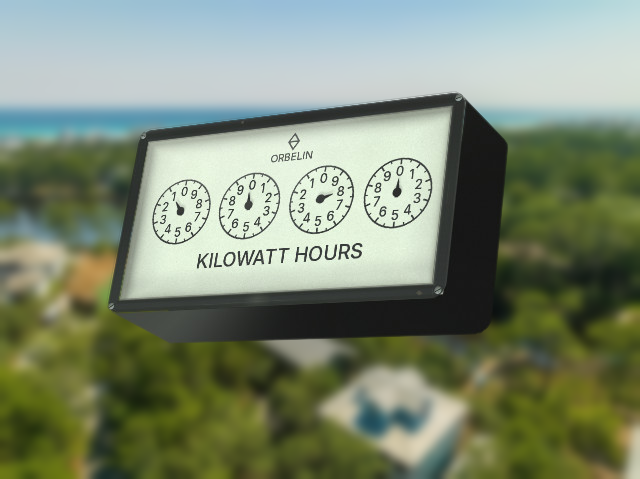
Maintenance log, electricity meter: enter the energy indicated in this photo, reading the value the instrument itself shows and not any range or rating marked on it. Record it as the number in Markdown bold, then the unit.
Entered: **980** kWh
